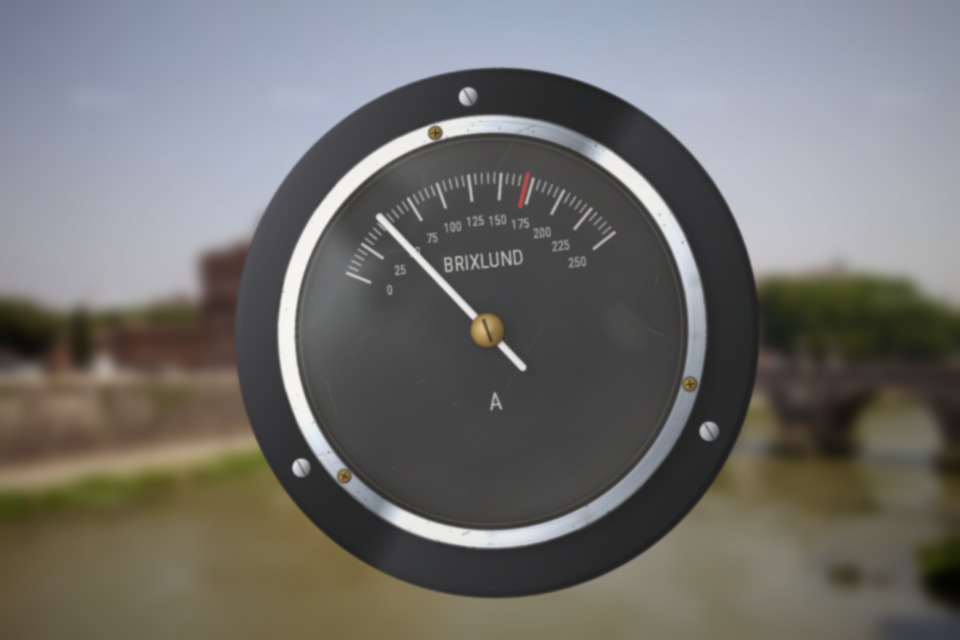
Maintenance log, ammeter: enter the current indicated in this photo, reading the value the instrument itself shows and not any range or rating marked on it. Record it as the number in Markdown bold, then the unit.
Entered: **50** A
